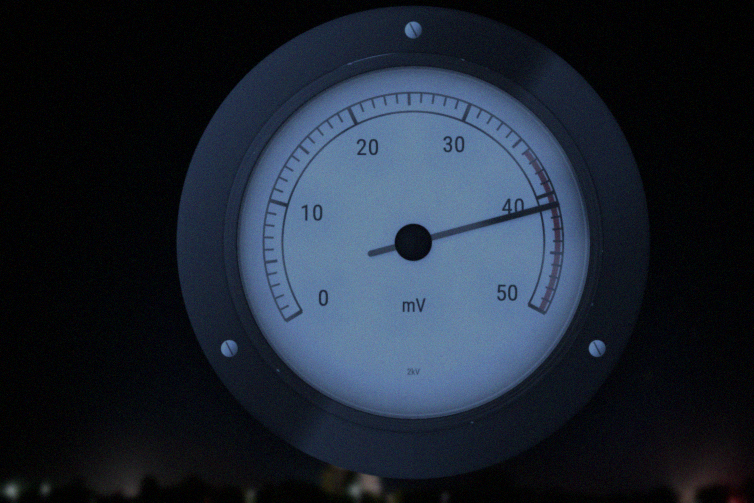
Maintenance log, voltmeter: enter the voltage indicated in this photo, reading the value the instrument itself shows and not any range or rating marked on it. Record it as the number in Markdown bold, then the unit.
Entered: **41** mV
